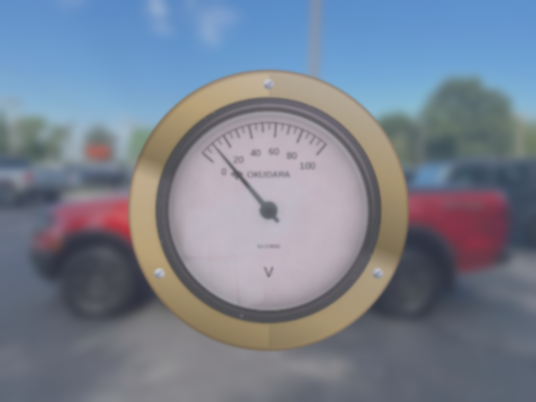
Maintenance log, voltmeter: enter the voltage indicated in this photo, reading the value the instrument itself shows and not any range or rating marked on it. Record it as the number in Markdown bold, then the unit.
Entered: **10** V
